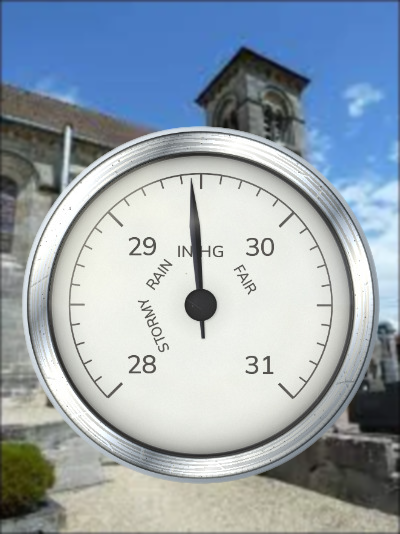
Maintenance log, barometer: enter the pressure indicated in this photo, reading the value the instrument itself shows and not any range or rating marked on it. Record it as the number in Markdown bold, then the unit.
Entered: **29.45** inHg
